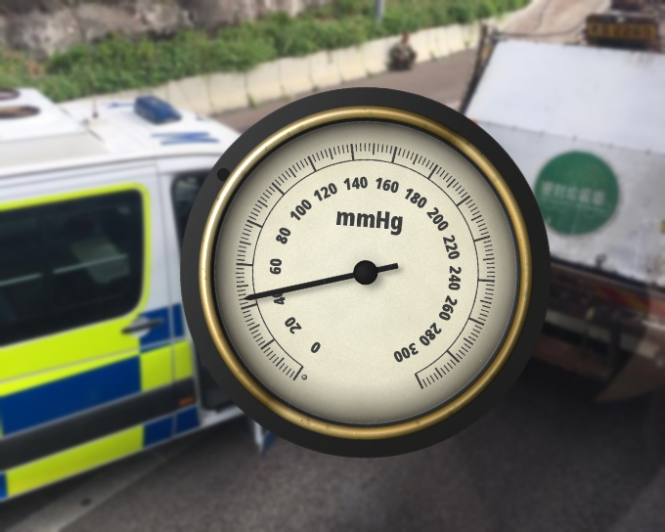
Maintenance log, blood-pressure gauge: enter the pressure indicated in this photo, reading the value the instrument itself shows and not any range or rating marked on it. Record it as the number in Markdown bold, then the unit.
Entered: **44** mmHg
